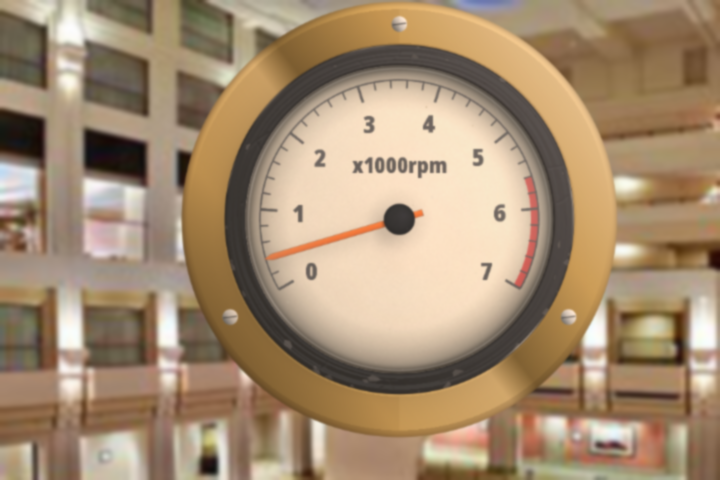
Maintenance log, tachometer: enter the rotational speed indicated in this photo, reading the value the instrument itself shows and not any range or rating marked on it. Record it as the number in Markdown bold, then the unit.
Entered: **400** rpm
